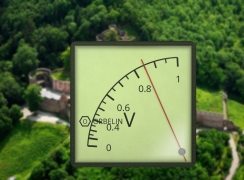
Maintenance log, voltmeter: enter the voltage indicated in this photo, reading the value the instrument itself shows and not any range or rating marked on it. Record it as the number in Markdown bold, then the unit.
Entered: **0.85** V
